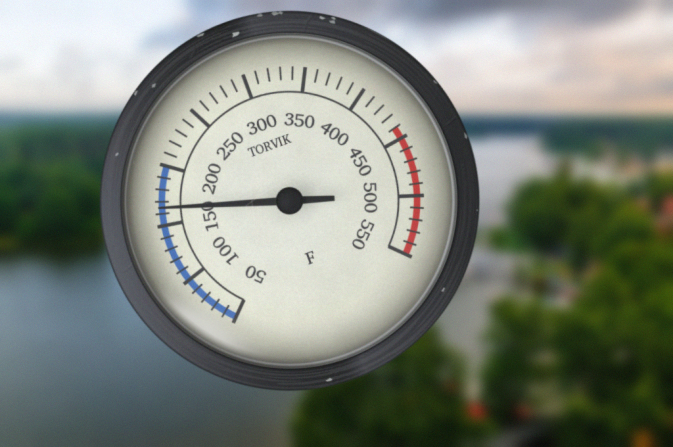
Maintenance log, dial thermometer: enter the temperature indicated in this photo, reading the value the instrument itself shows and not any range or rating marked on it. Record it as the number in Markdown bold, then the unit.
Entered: **165** °F
